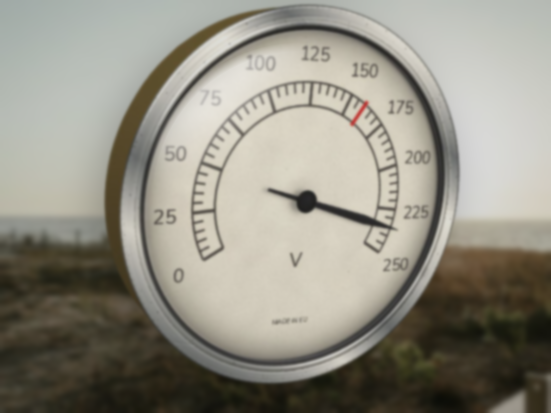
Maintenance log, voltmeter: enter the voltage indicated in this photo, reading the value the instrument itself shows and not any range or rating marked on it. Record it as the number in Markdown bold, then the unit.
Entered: **235** V
